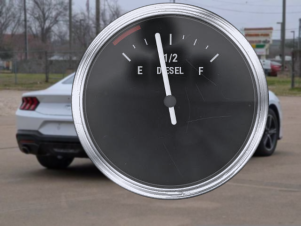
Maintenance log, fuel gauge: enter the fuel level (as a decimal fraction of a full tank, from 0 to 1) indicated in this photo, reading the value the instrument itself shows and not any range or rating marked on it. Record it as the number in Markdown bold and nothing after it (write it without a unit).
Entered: **0.375**
